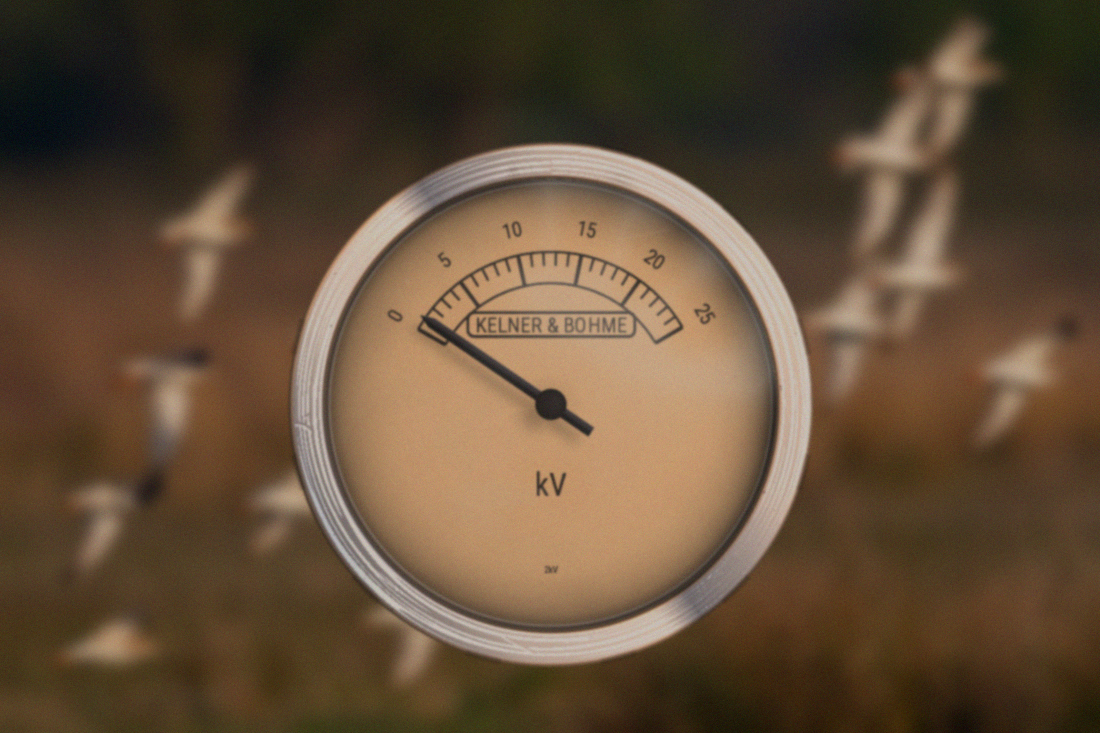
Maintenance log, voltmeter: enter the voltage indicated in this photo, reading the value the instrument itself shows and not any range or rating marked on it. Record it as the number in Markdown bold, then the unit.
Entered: **1** kV
